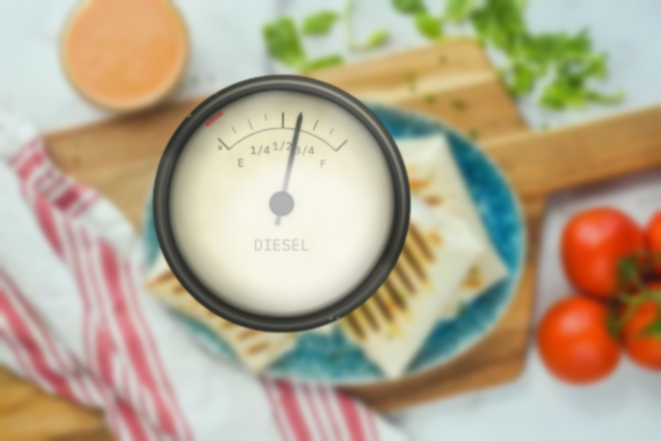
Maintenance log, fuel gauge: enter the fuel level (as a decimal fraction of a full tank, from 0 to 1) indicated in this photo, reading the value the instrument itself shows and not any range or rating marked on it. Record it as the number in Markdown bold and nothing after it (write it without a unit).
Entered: **0.625**
